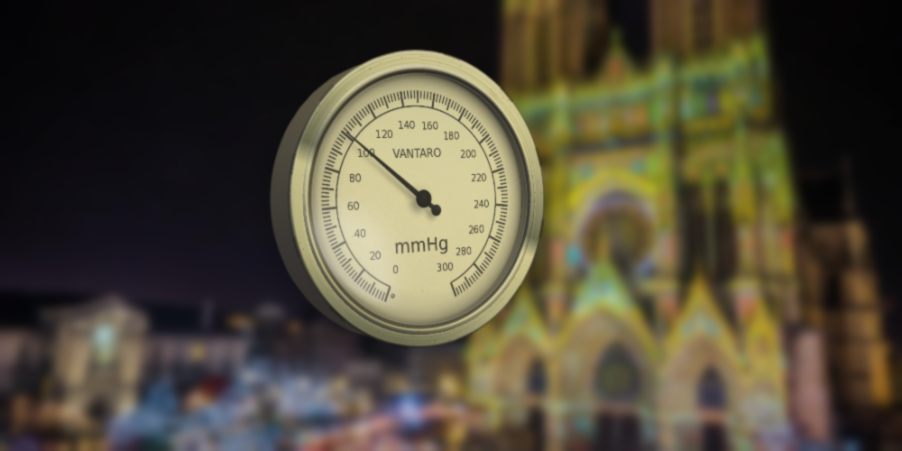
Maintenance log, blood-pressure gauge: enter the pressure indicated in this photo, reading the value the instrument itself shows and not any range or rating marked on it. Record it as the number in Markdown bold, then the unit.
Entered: **100** mmHg
